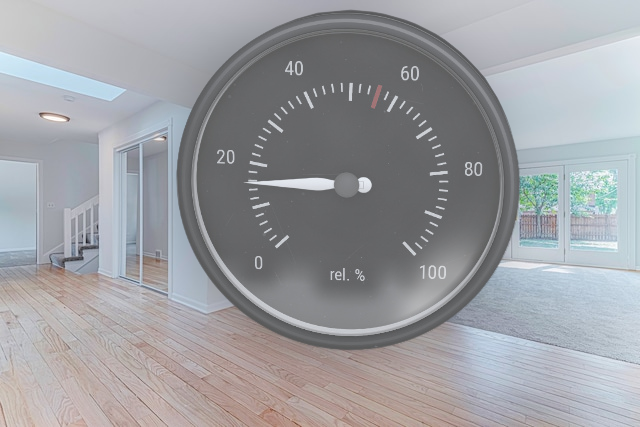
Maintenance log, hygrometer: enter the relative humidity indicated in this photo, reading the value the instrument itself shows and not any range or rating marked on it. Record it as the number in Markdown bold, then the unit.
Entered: **16** %
